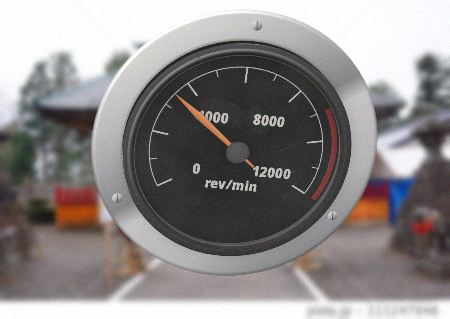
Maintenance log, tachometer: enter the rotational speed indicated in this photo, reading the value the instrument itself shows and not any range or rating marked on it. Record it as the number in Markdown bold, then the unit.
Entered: **3500** rpm
